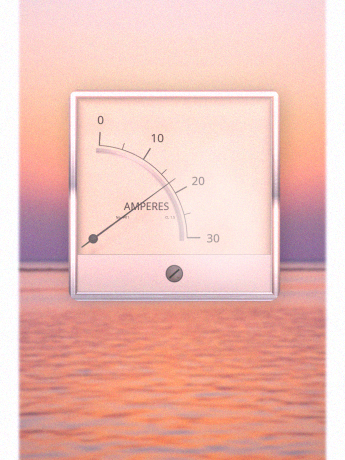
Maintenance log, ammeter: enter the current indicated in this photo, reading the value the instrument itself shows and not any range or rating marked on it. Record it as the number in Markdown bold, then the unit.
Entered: **17.5** A
